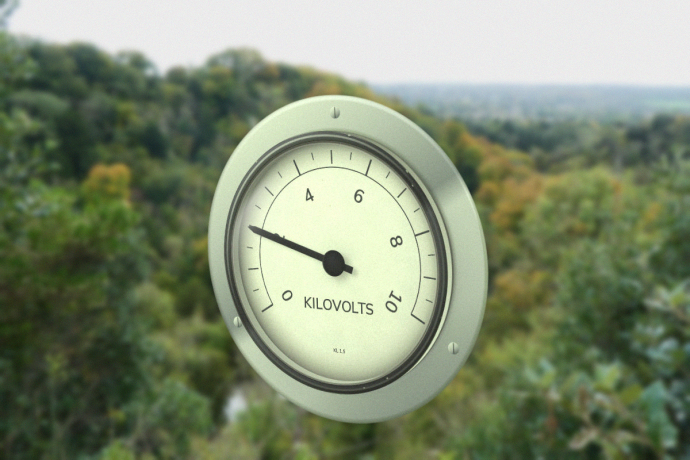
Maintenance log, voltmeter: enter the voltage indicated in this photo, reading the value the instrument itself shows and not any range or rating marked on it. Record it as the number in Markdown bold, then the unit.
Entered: **2** kV
